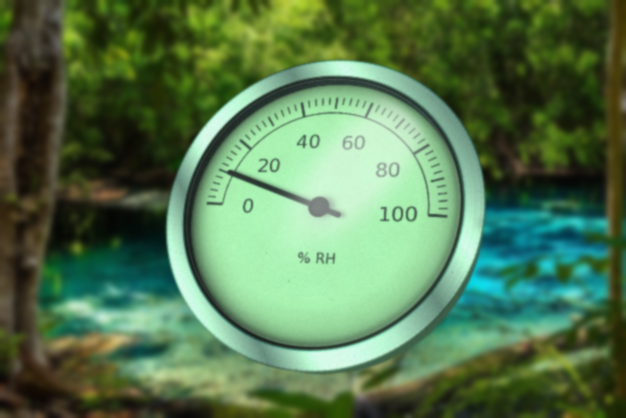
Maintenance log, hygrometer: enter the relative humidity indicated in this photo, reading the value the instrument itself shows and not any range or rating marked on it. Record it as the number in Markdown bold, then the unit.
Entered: **10** %
